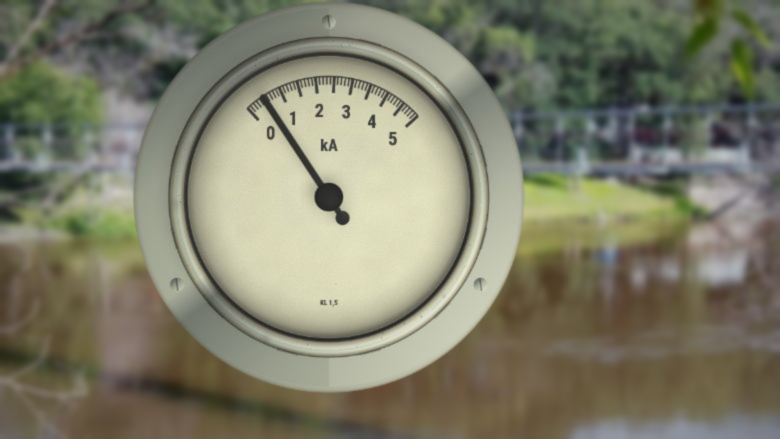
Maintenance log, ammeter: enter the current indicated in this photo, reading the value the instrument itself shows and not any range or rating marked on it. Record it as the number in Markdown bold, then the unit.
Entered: **0.5** kA
